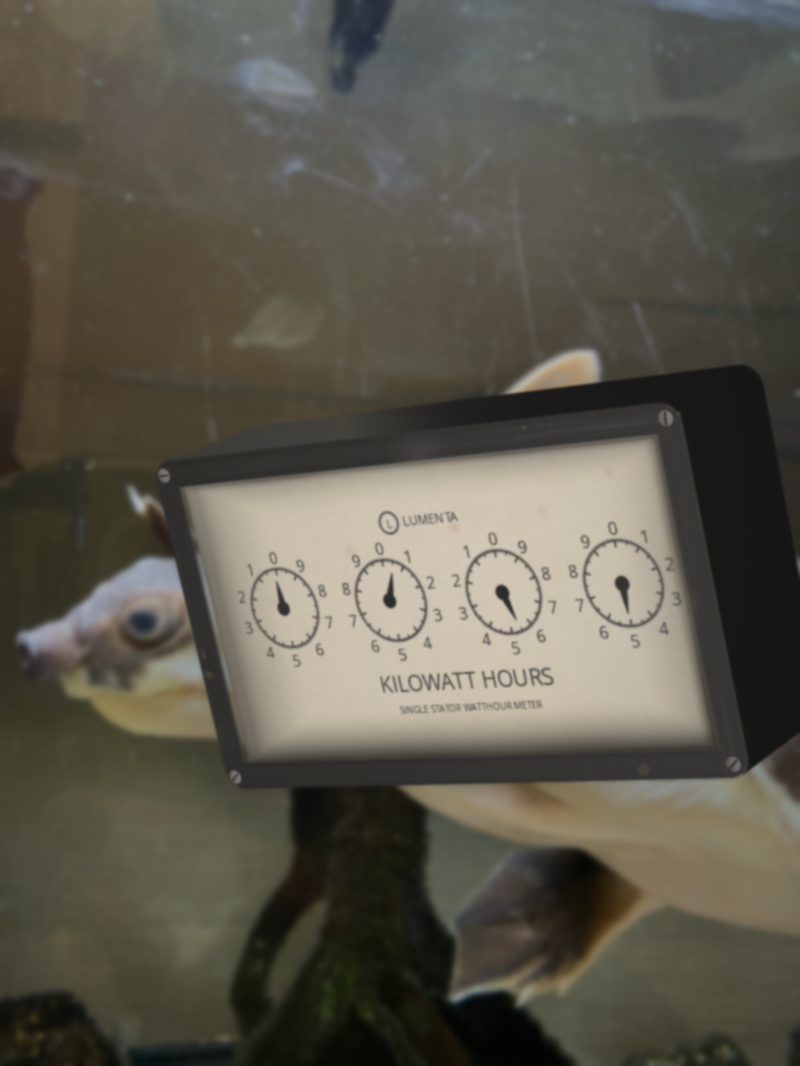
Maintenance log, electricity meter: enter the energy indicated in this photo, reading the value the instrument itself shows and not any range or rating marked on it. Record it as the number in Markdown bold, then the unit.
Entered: **55** kWh
